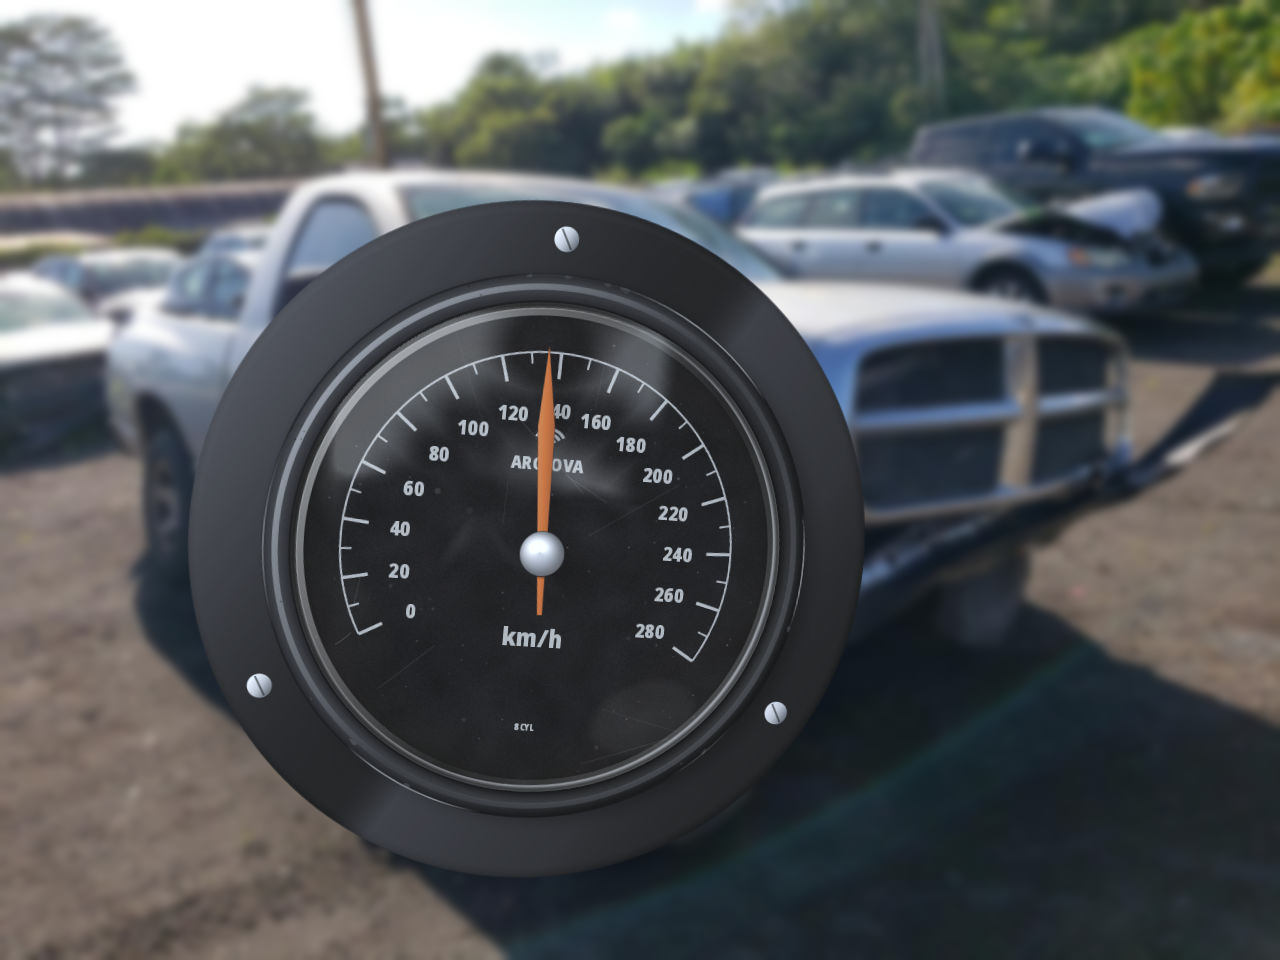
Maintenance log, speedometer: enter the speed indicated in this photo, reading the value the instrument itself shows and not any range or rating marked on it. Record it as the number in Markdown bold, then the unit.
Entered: **135** km/h
